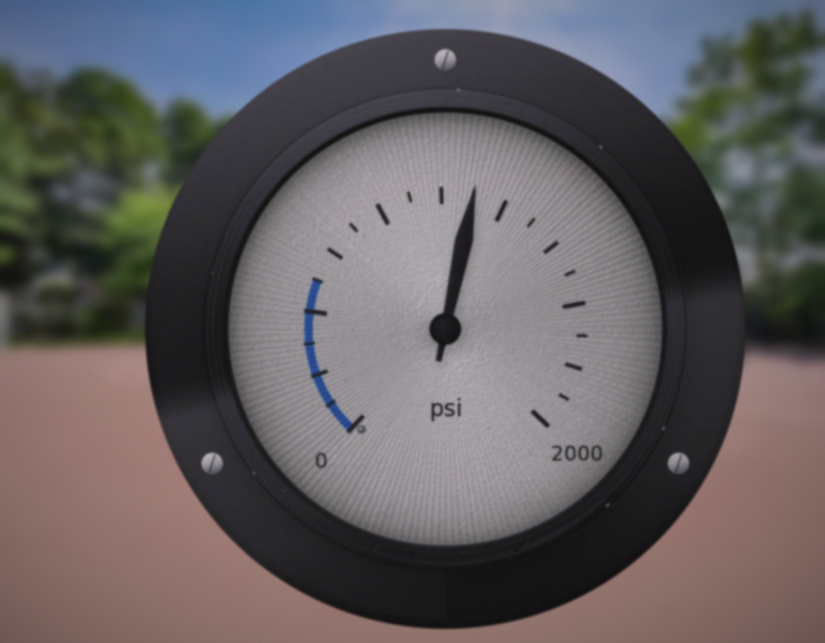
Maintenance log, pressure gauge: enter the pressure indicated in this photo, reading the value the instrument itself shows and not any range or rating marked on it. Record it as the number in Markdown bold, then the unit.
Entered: **1100** psi
